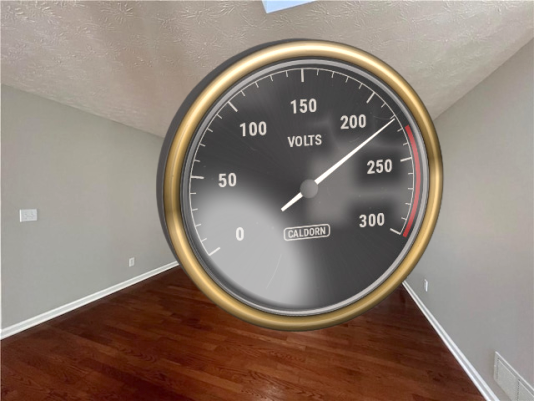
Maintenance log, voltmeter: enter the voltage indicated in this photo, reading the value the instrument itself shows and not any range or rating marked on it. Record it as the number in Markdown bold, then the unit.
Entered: **220** V
